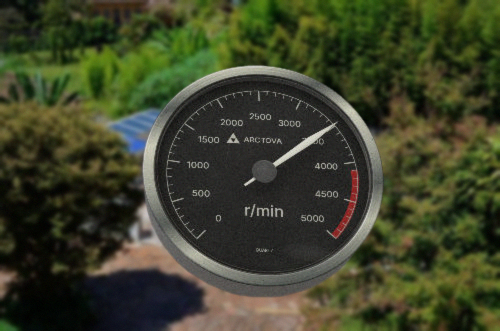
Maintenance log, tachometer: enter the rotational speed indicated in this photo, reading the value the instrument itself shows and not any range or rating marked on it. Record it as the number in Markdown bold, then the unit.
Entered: **3500** rpm
